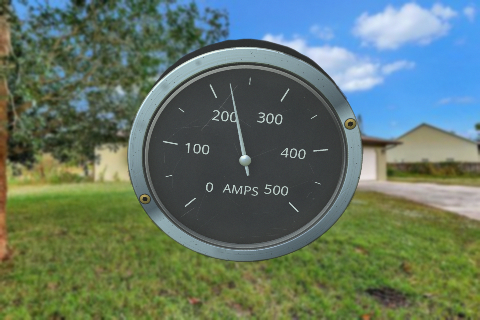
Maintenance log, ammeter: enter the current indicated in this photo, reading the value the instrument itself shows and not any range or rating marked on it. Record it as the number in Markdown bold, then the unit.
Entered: **225** A
